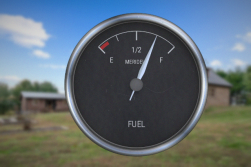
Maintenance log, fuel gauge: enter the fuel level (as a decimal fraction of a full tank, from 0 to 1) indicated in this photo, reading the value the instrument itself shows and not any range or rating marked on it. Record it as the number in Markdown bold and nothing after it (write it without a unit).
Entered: **0.75**
